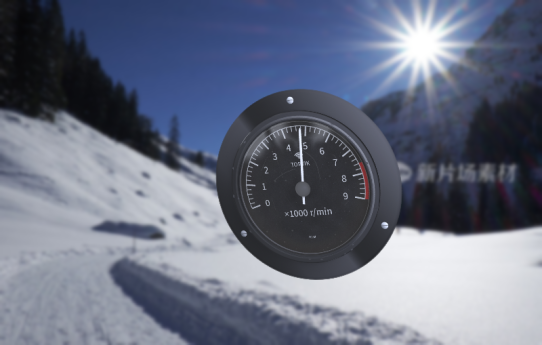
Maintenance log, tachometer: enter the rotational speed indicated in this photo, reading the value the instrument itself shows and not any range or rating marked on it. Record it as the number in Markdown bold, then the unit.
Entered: **4800** rpm
